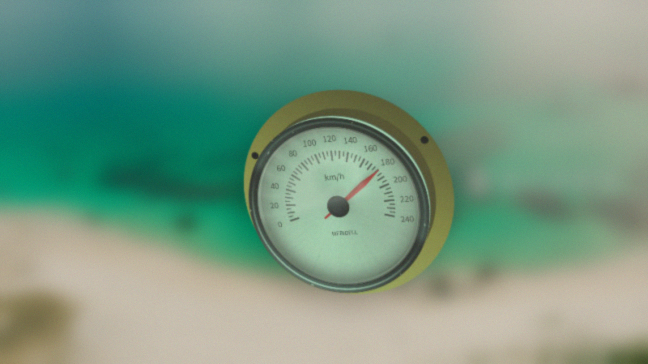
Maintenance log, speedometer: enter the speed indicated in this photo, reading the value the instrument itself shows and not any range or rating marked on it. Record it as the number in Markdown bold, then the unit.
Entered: **180** km/h
